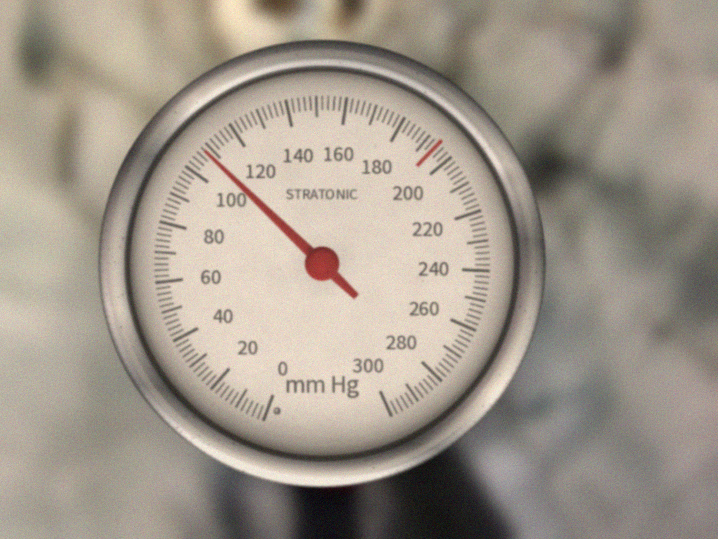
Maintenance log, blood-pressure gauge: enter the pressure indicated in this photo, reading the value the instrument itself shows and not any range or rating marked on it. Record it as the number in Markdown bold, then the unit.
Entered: **108** mmHg
